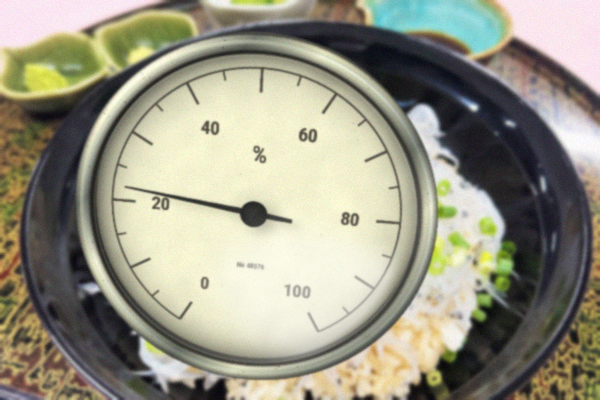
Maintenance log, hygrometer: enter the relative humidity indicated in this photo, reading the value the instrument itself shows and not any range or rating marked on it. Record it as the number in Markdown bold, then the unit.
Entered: **22.5** %
